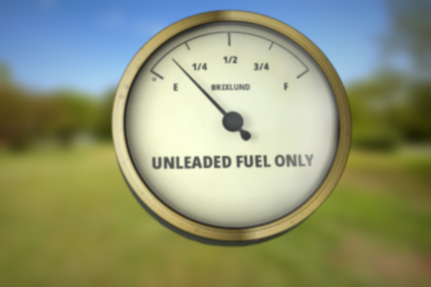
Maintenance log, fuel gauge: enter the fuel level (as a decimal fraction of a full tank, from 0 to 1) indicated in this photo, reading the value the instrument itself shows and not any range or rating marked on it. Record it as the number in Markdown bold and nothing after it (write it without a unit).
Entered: **0.125**
